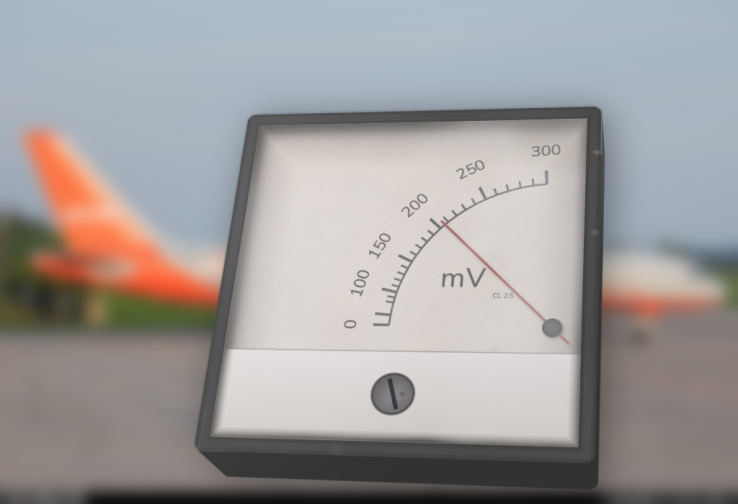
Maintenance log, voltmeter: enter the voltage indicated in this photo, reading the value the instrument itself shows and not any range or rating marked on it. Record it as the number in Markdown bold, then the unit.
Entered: **205** mV
